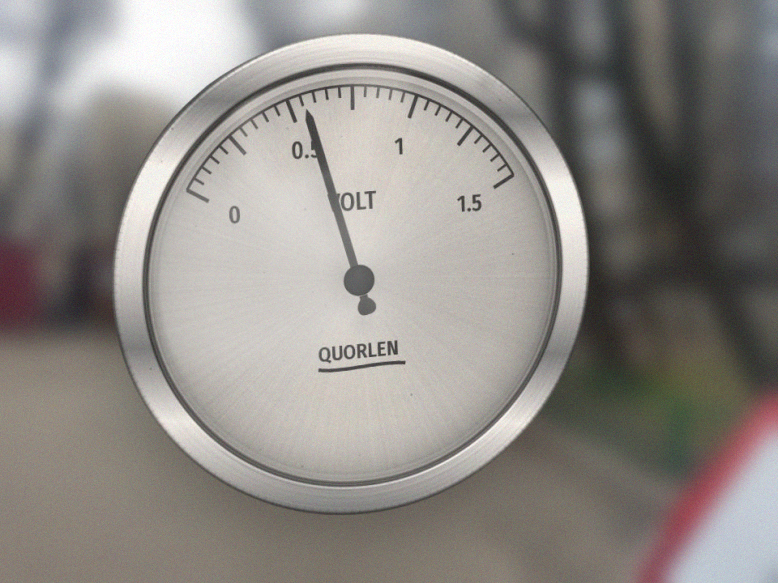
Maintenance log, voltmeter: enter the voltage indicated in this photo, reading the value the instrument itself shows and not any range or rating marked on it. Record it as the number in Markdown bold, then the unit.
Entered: **0.55** V
